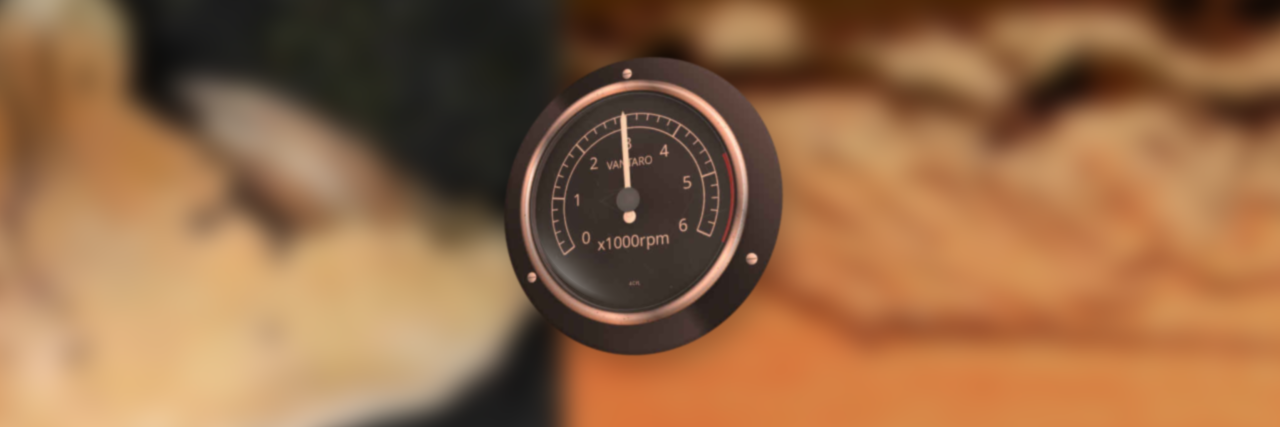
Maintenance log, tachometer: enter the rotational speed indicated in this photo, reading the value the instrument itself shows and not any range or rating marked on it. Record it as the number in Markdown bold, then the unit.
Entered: **3000** rpm
